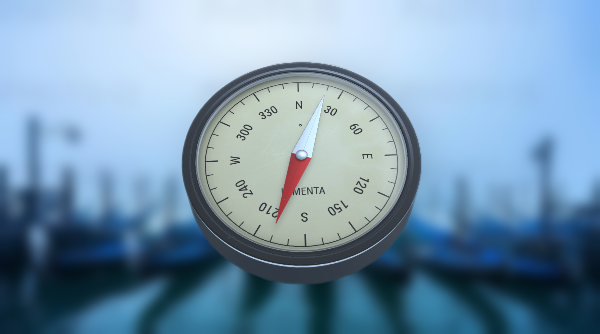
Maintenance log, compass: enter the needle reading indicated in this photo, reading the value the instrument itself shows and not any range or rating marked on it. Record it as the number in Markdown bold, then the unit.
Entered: **200** °
